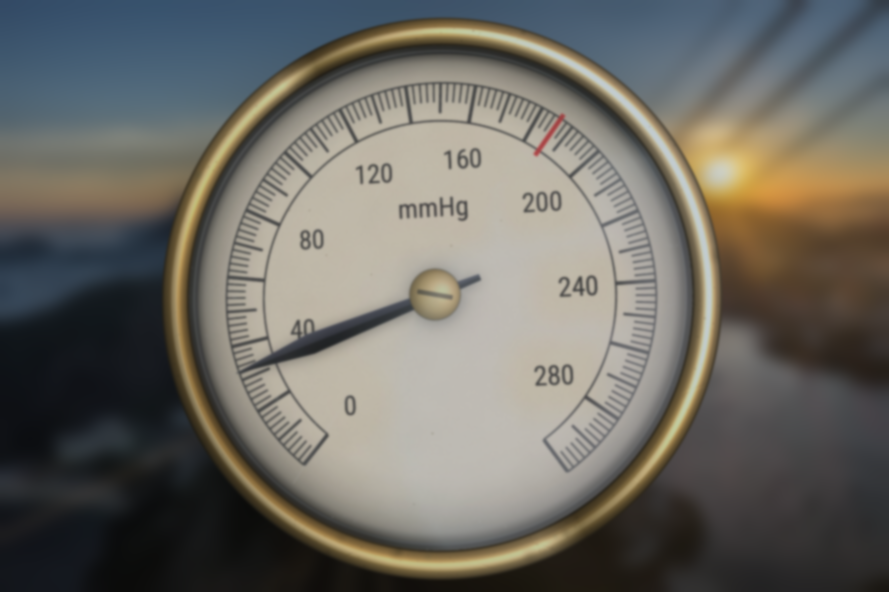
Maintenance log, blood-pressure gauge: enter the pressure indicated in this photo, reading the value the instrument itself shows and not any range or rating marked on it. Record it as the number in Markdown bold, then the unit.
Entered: **32** mmHg
